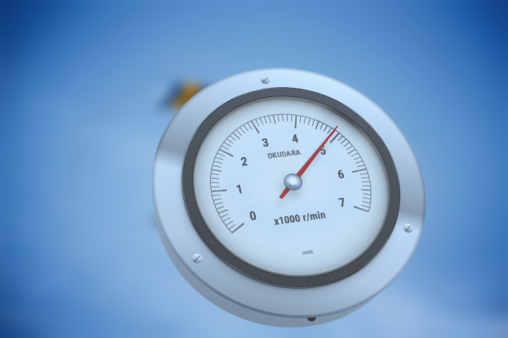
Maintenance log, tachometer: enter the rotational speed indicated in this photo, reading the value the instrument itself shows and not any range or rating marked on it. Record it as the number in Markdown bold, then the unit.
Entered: **4900** rpm
